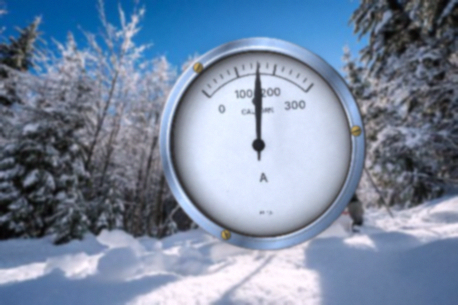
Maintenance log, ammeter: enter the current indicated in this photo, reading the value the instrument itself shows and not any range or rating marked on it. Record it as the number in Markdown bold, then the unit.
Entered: **160** A
